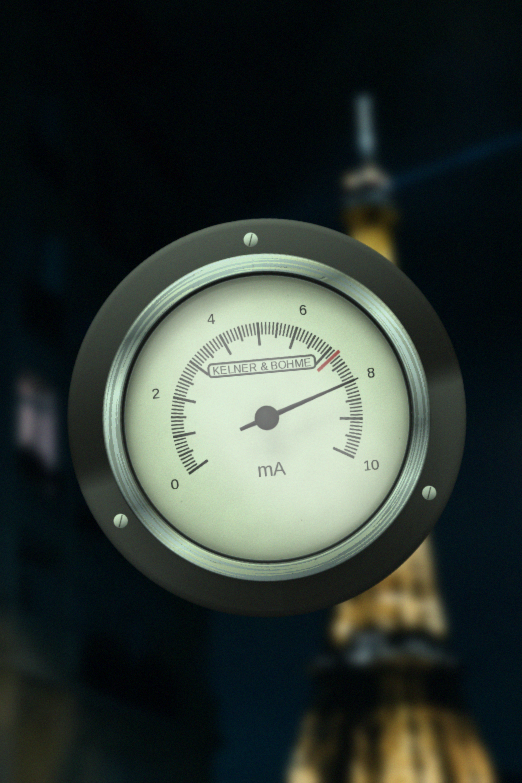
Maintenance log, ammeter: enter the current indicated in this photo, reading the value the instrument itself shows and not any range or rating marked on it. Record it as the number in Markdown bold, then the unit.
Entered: **8** mA
